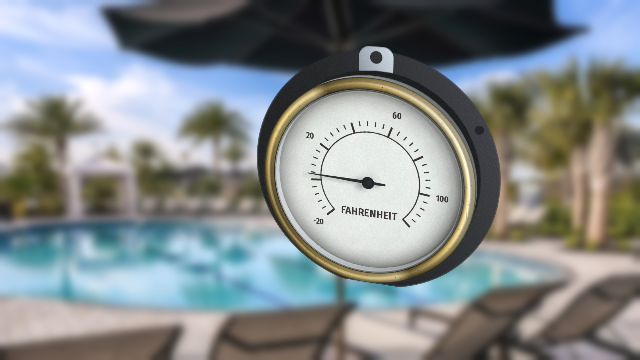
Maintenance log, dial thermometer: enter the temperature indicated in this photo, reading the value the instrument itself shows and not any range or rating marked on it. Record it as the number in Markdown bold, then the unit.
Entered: **4** °F
